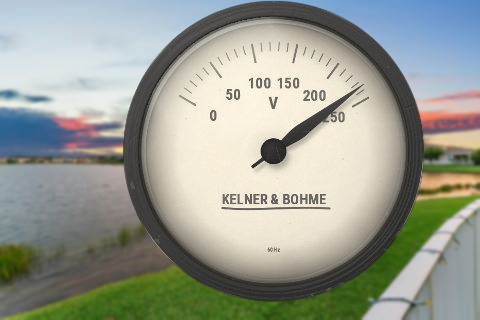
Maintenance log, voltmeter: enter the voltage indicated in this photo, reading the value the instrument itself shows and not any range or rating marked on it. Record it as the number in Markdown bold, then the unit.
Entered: **235** V
